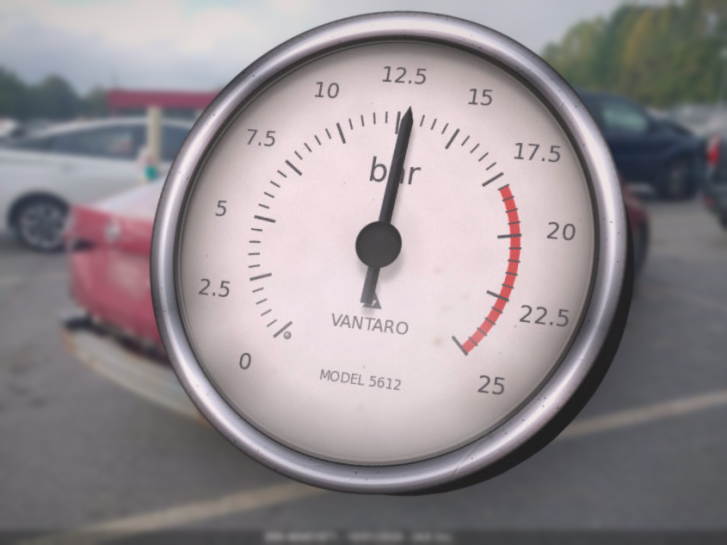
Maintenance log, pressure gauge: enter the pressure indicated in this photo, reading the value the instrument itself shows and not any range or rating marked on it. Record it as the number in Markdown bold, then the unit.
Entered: **13** bar
